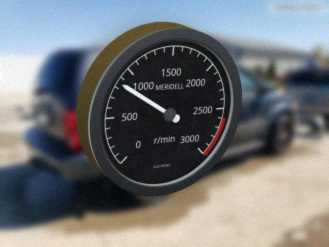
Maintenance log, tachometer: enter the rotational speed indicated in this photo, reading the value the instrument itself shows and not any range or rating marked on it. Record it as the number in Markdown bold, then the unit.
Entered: **850** rpm
